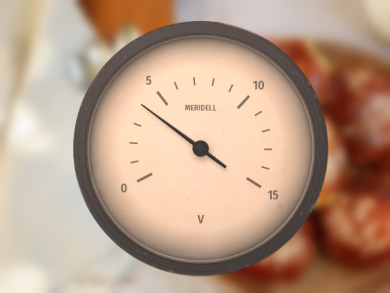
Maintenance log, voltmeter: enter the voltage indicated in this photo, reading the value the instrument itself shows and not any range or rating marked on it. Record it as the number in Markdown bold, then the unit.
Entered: **4** V
